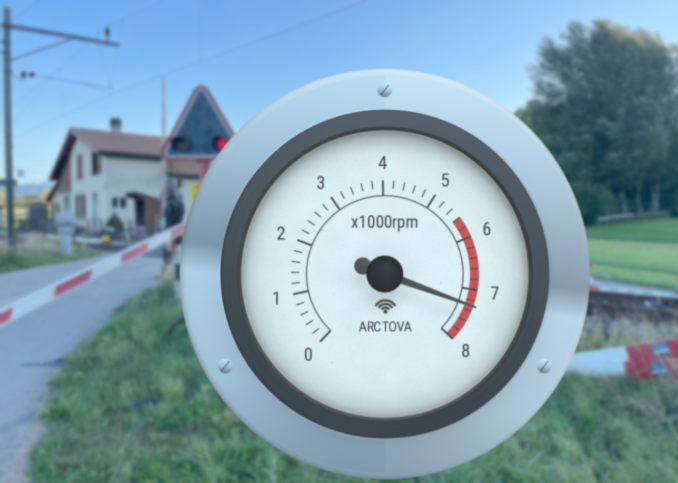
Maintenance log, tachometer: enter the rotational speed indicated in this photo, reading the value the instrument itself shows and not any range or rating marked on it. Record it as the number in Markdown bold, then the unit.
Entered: **7300** rpm
